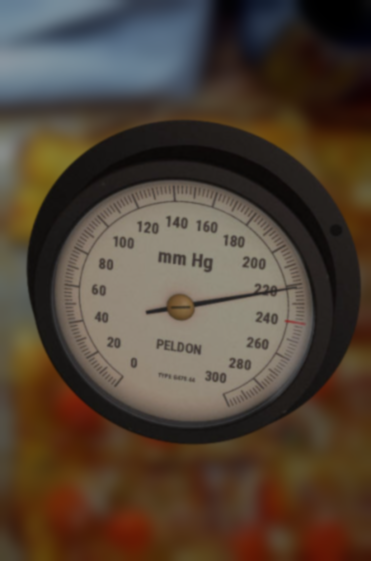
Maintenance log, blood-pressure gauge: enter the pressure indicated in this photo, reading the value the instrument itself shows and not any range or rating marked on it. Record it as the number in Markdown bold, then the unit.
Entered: **220** mmHg
